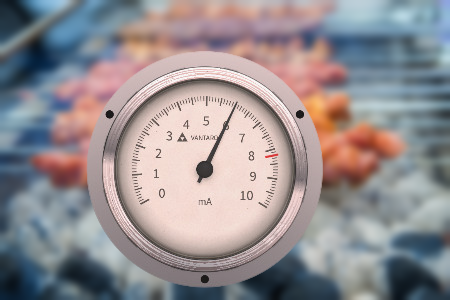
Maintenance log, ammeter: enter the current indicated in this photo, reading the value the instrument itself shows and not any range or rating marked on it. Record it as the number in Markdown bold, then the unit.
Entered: **6** mA
